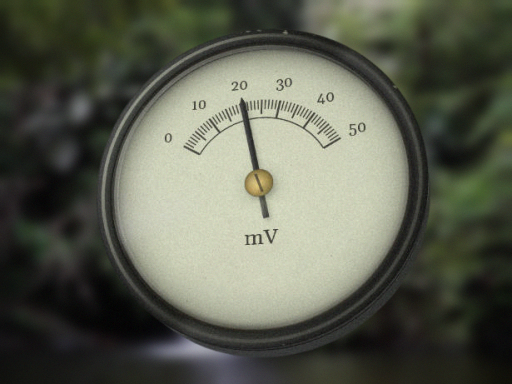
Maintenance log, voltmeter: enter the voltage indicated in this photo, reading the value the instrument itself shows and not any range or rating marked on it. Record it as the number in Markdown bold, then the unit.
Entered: **20** mV
